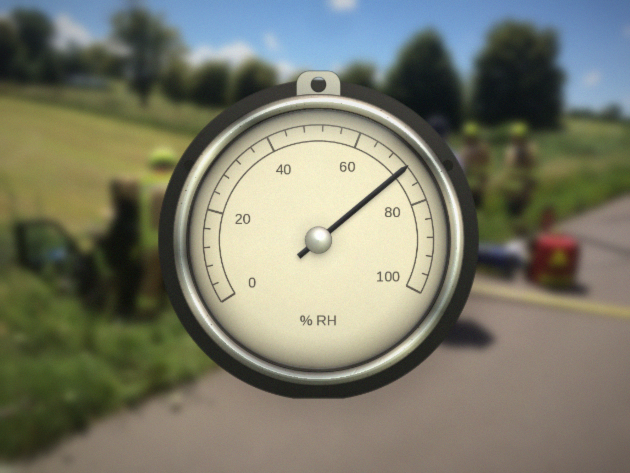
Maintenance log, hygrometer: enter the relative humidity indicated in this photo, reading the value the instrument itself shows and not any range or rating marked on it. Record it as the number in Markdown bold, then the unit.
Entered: **72** %
